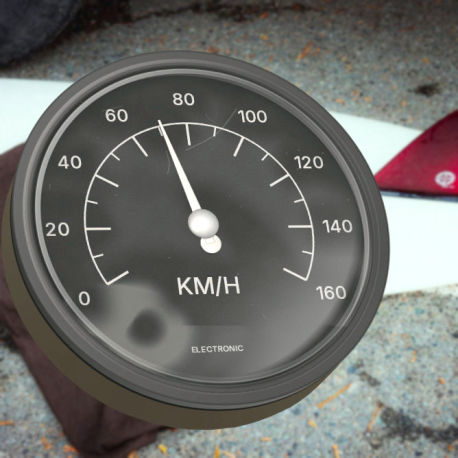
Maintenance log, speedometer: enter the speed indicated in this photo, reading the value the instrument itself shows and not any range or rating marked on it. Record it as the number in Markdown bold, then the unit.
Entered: **70** km/h
